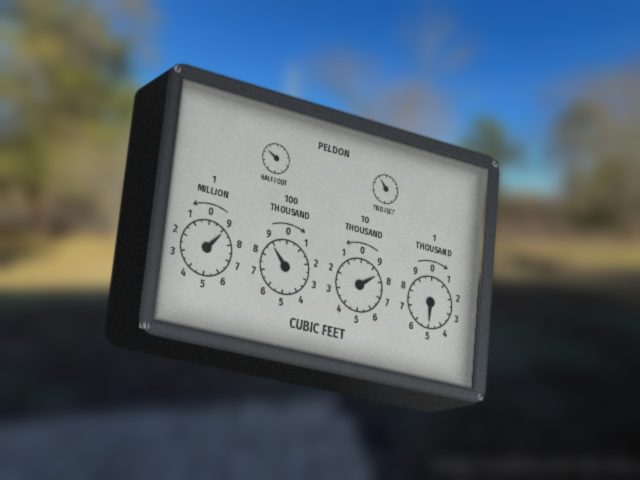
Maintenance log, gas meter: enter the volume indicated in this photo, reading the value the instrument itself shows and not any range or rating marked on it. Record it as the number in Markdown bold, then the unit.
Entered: **888500** ft³
